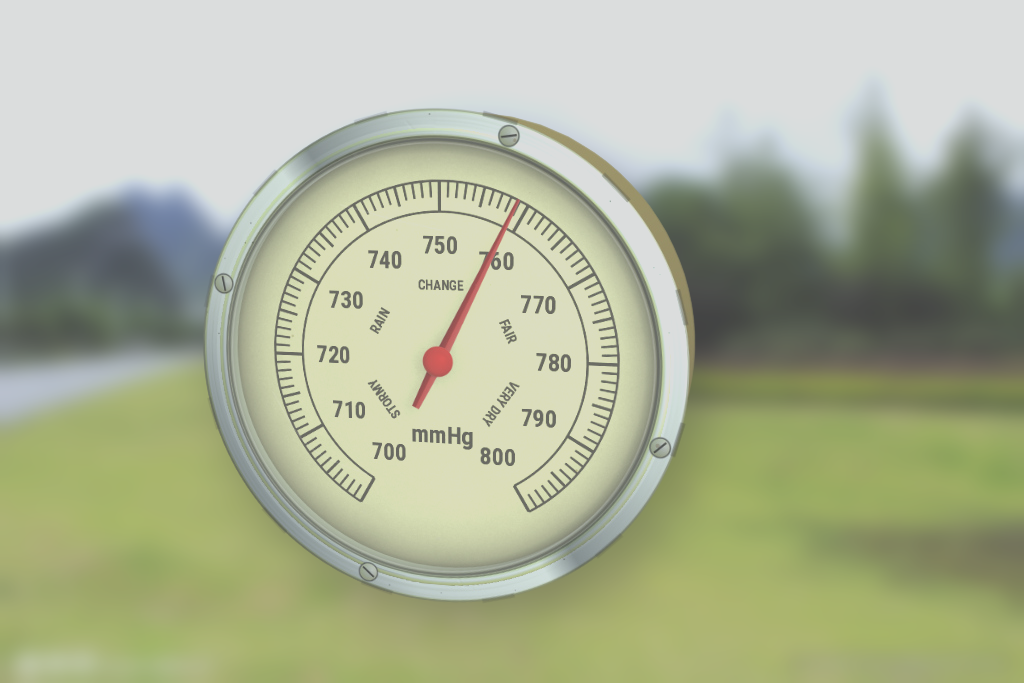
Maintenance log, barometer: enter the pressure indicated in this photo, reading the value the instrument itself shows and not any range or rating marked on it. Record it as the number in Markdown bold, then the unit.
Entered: **759** mmHg
